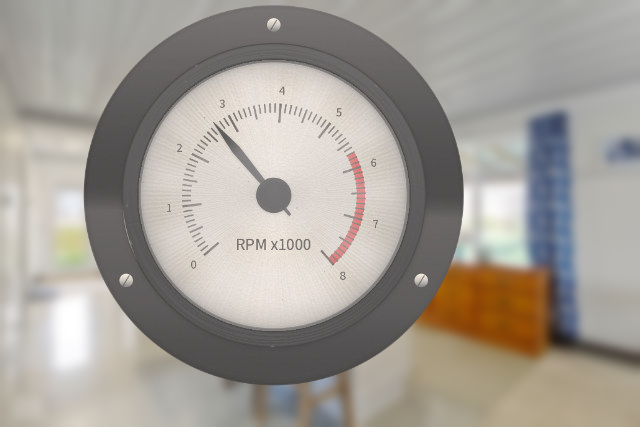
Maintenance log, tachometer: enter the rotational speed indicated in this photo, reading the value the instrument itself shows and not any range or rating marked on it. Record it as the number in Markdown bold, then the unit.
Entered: **2700** rpm
